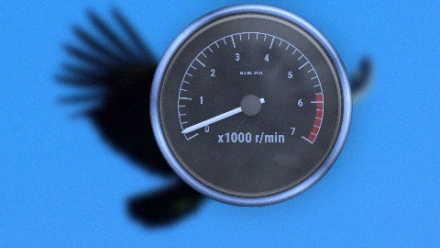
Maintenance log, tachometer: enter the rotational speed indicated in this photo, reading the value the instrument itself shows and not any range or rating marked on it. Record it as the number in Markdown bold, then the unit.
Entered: **200** rpm
